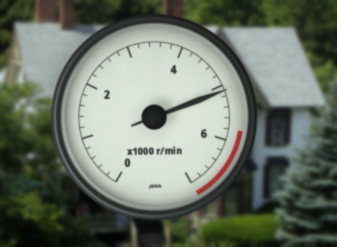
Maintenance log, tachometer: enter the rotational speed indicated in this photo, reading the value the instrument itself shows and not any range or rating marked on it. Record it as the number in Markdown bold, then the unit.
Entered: **5100** rpm
